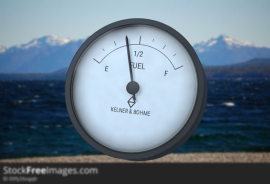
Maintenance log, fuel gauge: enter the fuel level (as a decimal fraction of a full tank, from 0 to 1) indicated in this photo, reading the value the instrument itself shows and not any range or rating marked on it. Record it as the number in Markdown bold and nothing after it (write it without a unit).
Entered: **0.375**
